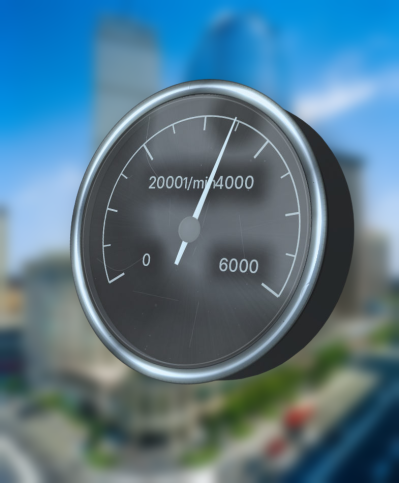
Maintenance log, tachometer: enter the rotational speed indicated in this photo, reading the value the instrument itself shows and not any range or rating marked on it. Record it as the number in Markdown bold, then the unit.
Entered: **3500** rpm
